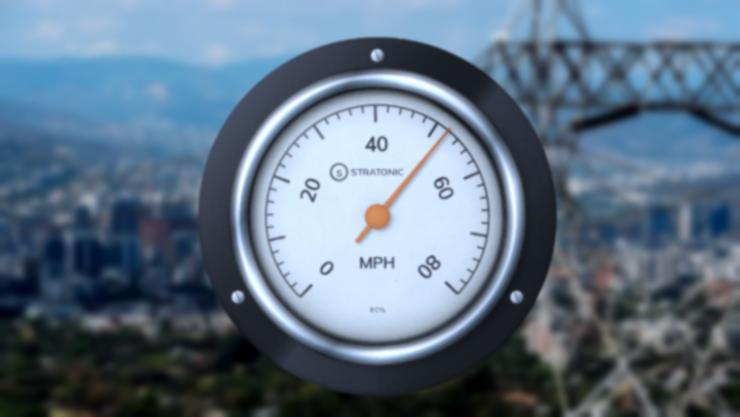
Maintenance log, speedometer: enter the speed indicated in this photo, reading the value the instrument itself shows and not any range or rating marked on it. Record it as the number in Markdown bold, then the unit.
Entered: **52** mph
